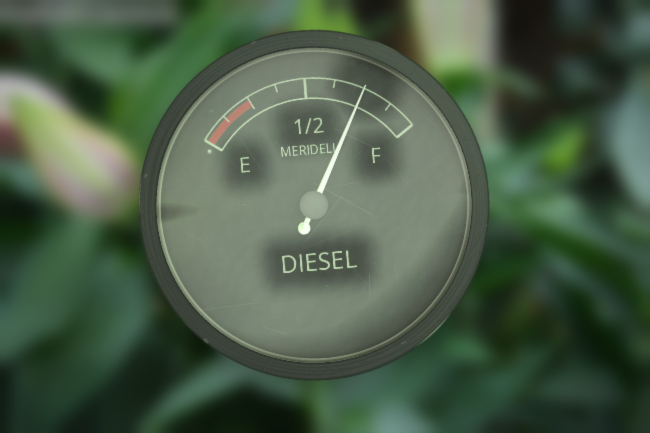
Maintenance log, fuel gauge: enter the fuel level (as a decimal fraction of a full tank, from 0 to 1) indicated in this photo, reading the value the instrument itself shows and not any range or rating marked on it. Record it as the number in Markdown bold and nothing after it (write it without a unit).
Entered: **0.75**
